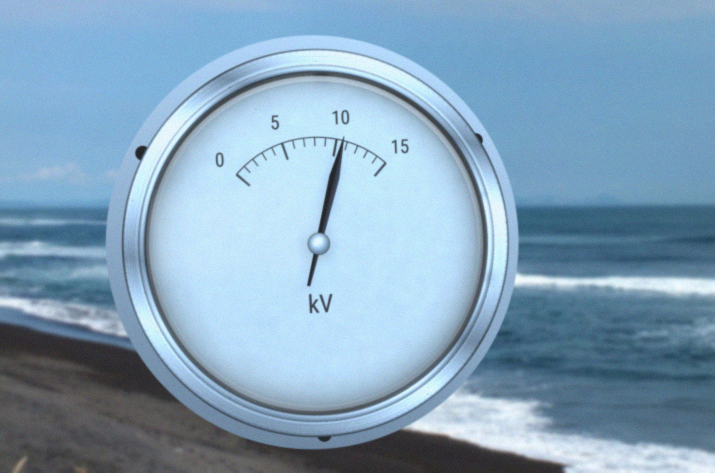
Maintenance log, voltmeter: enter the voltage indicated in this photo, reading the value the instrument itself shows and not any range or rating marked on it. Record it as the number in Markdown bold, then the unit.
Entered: **10.5** kV
